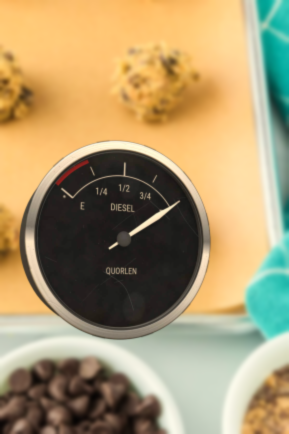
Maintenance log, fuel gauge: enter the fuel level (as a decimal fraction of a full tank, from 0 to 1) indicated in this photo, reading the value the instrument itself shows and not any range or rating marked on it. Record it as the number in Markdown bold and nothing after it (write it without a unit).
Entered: **1**
